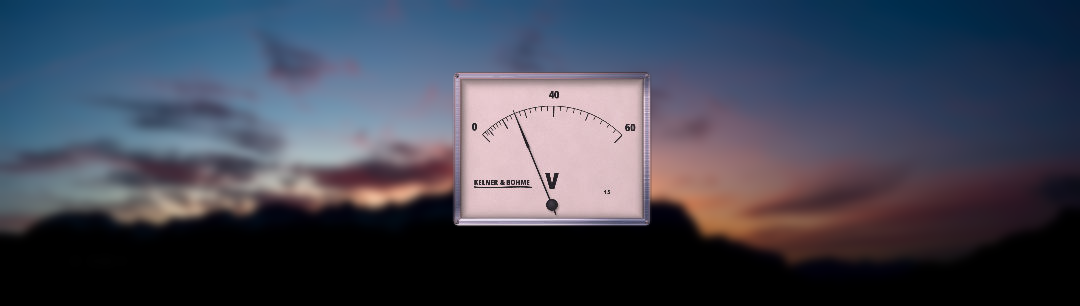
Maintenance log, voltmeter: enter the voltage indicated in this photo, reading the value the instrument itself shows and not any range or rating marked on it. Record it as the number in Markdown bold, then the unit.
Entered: **26** V
